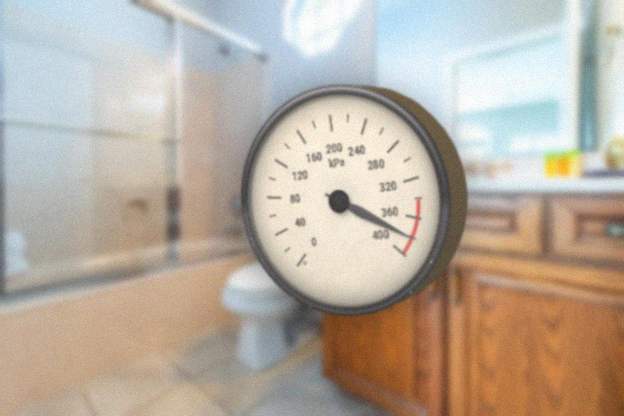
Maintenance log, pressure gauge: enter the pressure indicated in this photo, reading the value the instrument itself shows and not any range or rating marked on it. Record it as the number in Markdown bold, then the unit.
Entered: **380** kPa
